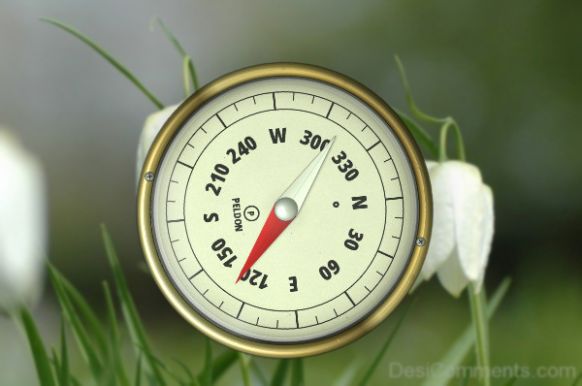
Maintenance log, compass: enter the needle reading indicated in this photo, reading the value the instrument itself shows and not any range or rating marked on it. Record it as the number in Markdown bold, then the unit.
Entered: **130** °
